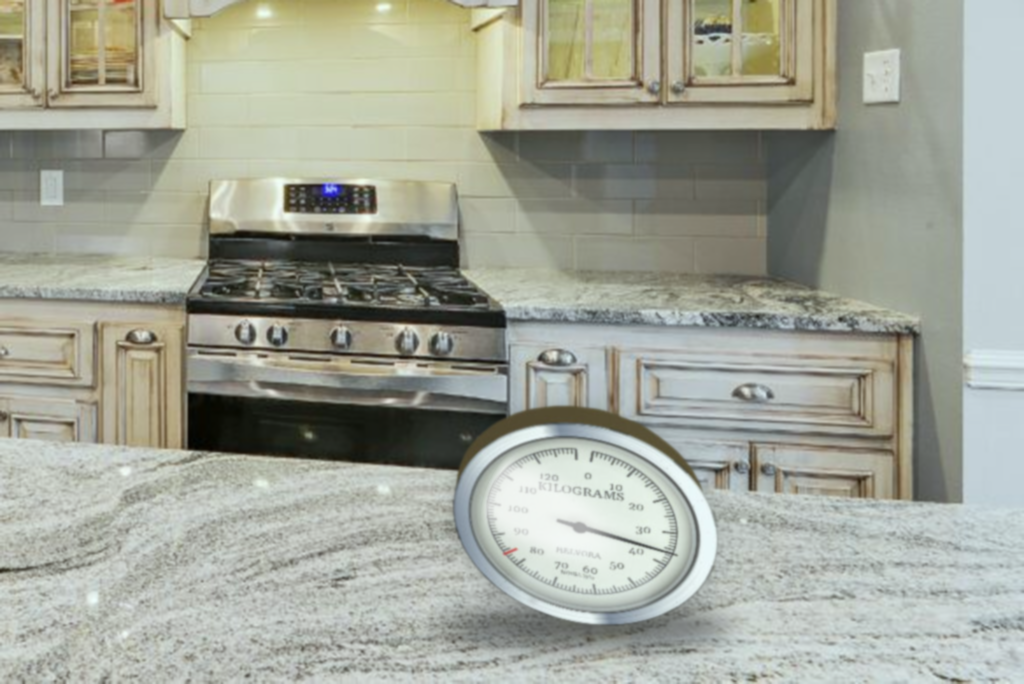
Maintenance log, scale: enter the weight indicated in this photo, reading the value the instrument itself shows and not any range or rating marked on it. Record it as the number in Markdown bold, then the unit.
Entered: **35** kg
